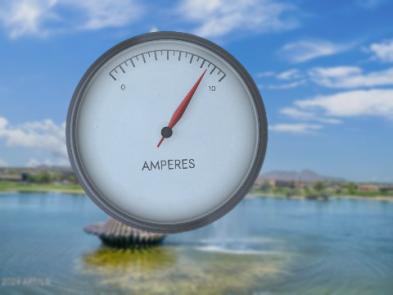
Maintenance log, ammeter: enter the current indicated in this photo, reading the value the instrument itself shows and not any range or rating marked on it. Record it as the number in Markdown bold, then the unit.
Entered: **8.5** A
